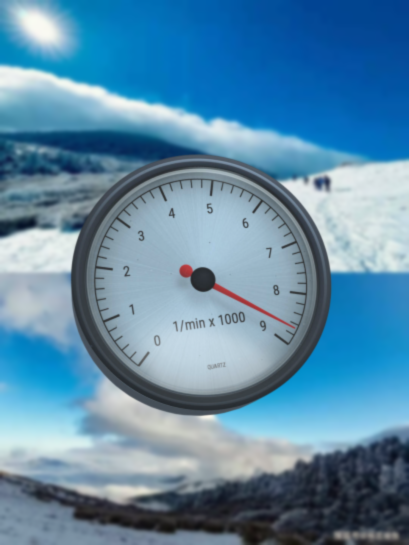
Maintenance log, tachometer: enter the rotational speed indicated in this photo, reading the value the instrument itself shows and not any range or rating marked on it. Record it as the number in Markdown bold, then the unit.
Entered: **8700** rpm
